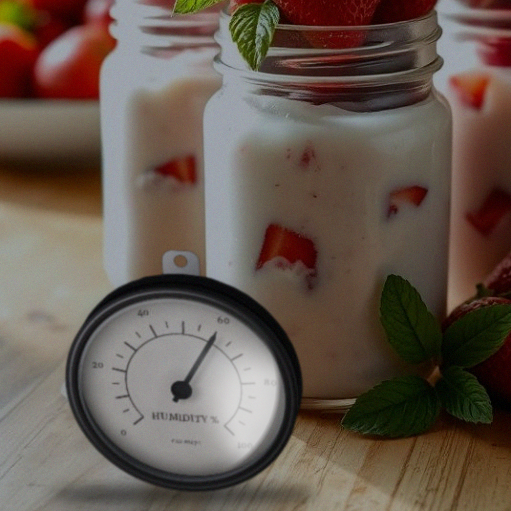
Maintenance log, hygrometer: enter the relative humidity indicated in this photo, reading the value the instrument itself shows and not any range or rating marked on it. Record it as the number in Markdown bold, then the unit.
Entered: **60** %
